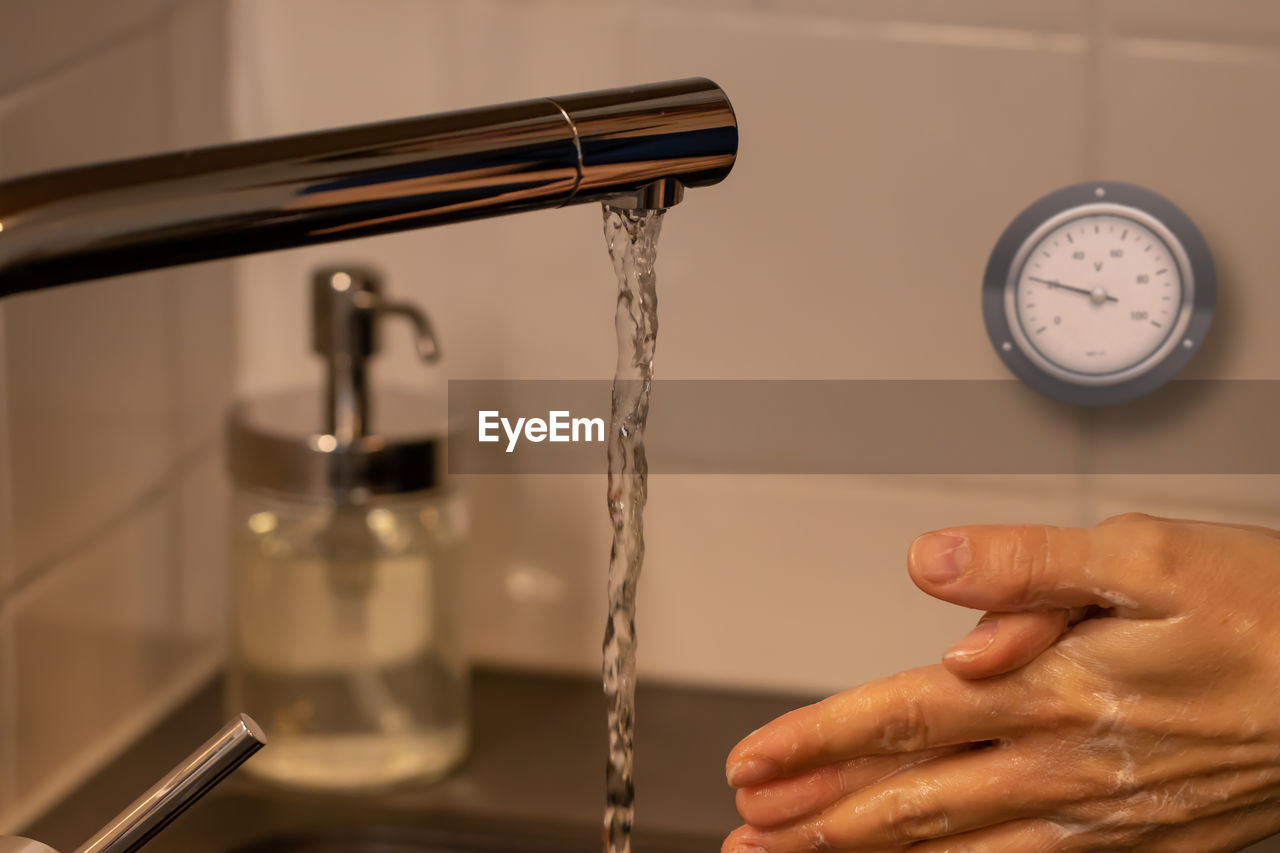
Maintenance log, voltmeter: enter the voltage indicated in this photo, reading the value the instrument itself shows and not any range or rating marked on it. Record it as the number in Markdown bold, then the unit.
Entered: **20** V
